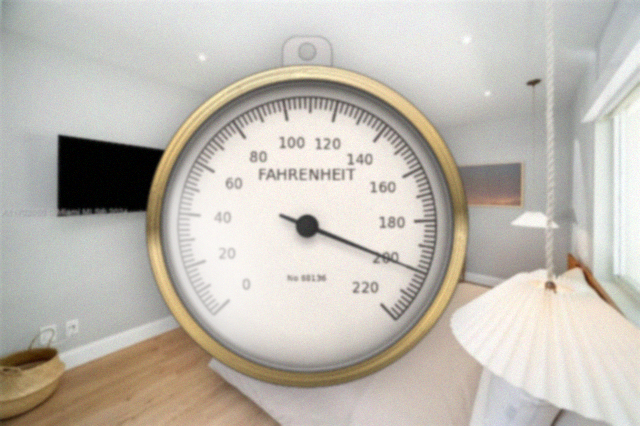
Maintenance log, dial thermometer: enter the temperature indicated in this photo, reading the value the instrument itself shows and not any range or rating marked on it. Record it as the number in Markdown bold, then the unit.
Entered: **200** °F
